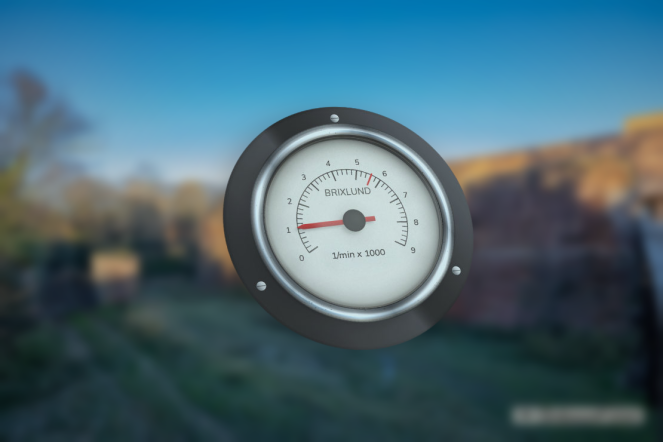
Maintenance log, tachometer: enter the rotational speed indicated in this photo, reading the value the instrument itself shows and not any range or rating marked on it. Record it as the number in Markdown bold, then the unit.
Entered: **1000** rpm
